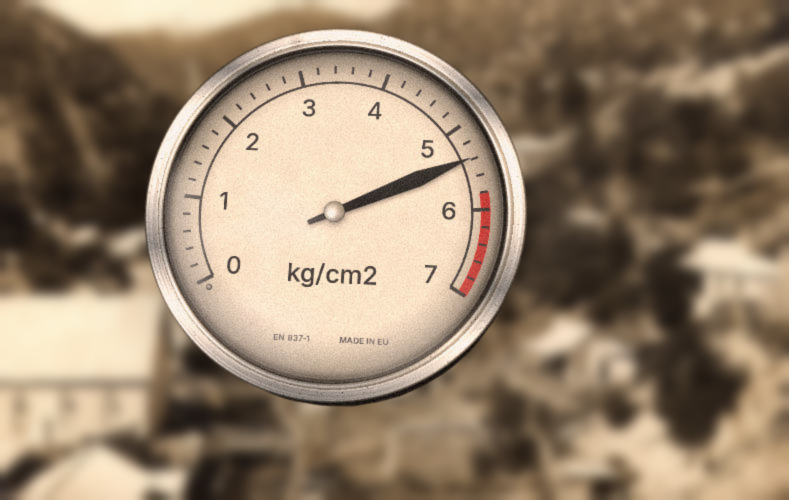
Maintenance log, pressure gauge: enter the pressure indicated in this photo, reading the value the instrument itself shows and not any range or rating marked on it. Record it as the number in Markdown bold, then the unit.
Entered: **5.4** kg/cm²
